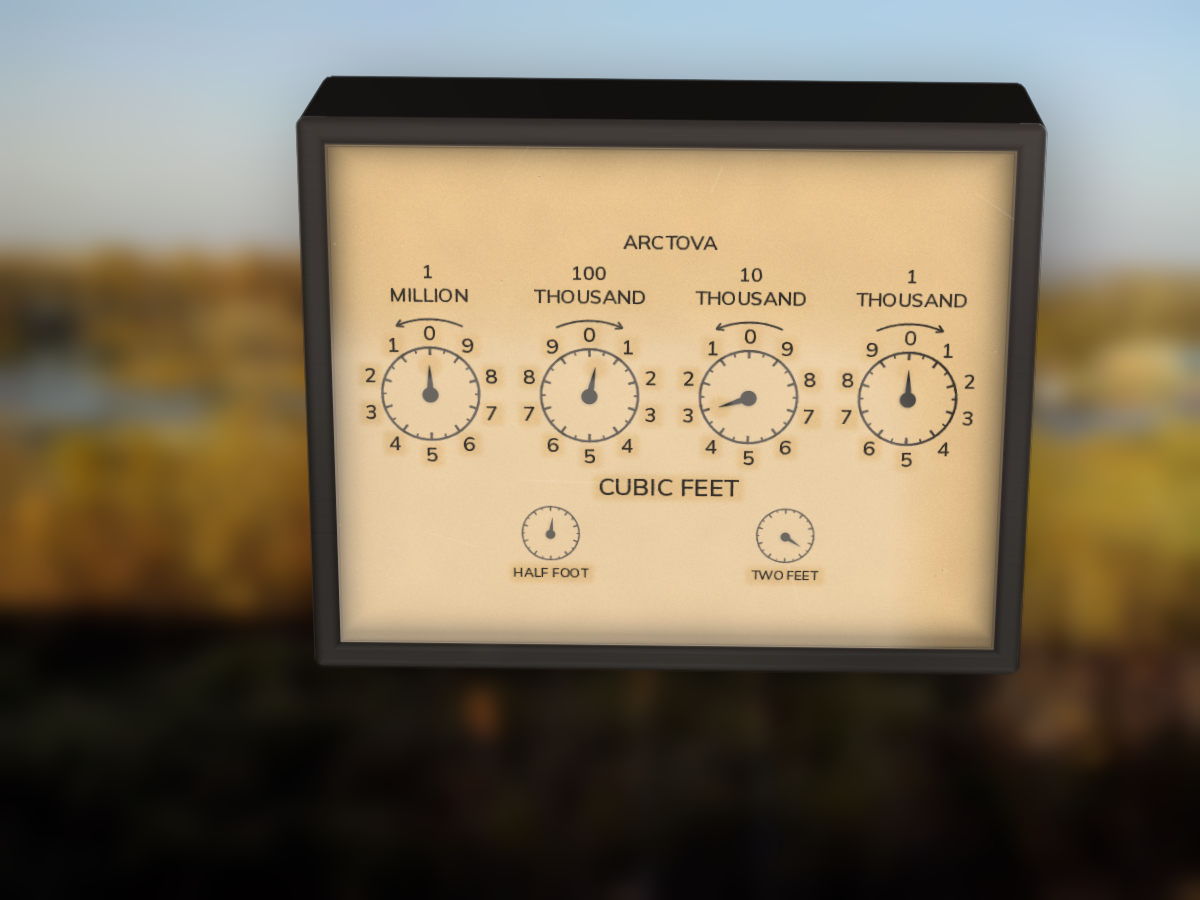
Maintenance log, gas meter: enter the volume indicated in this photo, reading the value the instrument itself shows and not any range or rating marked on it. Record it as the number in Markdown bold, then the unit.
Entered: **3000** ft³
